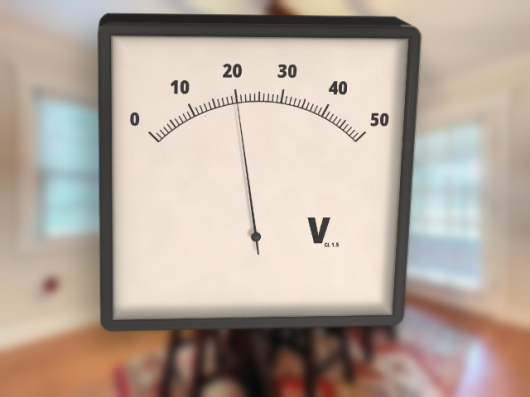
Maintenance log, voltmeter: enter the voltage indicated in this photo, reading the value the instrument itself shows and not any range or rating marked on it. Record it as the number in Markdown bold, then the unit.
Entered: **20** V
